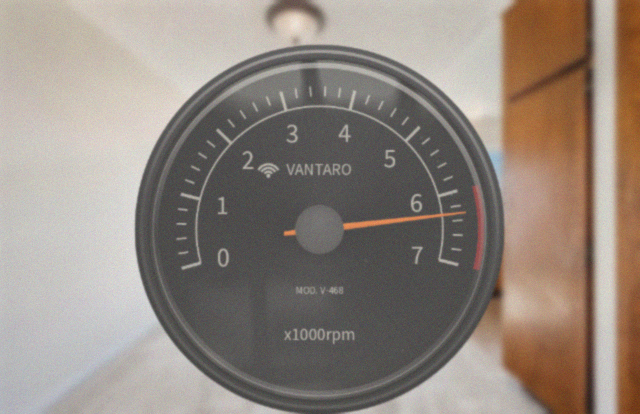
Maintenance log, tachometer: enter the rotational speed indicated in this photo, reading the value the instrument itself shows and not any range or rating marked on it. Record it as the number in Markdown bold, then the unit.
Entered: **6300** rpm
